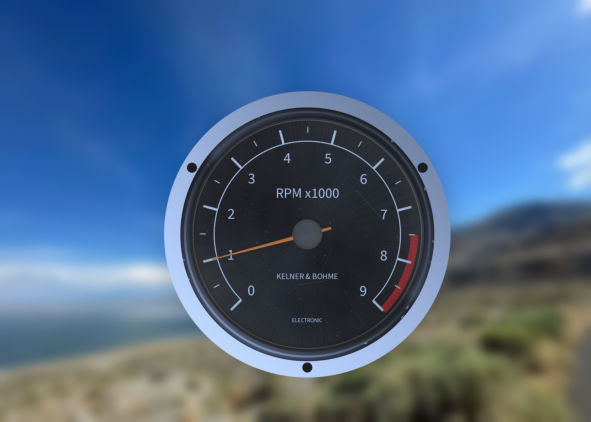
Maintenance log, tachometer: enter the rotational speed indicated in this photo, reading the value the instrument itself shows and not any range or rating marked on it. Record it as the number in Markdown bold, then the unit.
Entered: **1000** rpm
